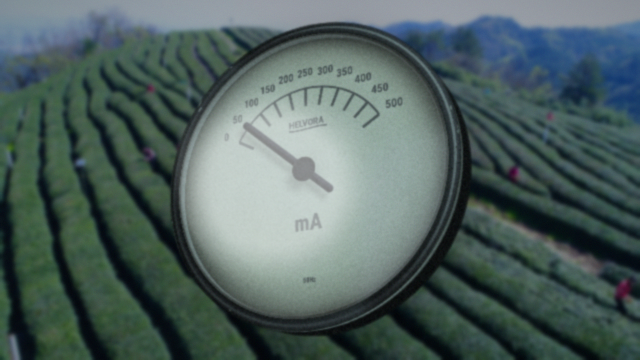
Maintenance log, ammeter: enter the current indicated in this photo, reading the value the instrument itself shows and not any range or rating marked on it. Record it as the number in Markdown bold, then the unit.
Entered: **50** mA
